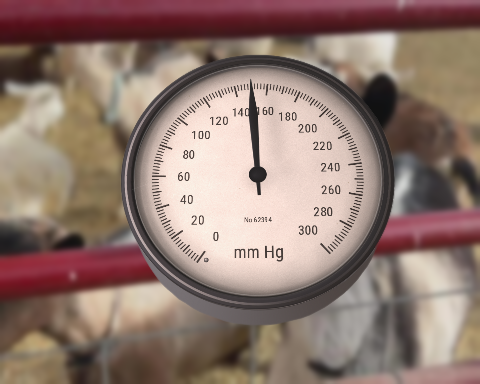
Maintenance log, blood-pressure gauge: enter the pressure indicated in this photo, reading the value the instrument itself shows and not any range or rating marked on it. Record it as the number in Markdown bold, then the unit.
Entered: **150** mmHg
